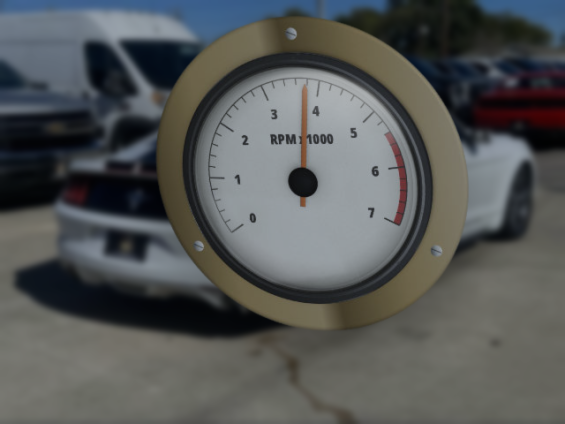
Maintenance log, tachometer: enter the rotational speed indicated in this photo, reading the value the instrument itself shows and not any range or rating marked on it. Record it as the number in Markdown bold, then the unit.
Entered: **3800** rpm
